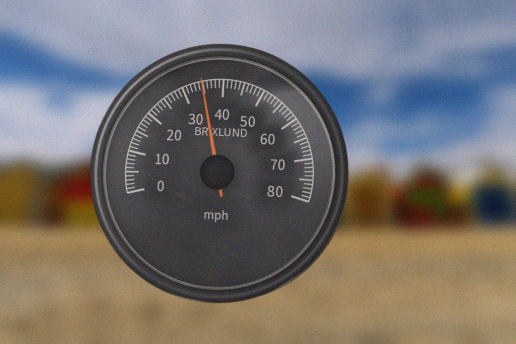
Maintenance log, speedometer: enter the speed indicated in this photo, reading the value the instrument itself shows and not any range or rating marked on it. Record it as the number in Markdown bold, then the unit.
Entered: **35** mph
